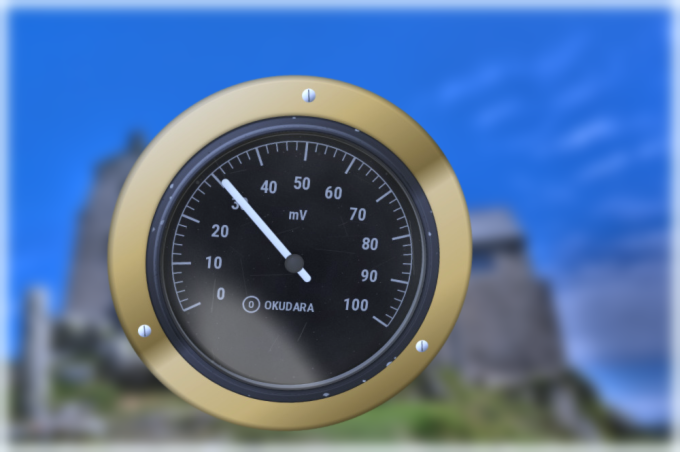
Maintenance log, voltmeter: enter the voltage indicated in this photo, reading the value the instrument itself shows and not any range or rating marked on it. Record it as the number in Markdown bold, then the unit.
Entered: **31** mV
